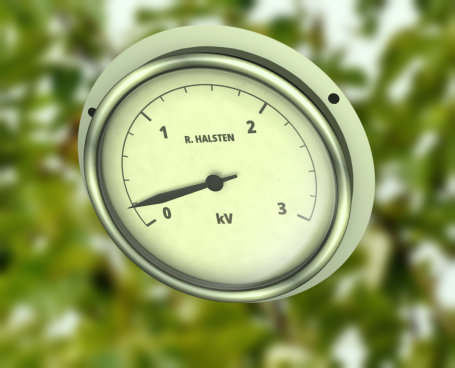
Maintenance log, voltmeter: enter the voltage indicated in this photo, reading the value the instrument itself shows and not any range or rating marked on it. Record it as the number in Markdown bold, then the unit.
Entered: **0.2** kV
